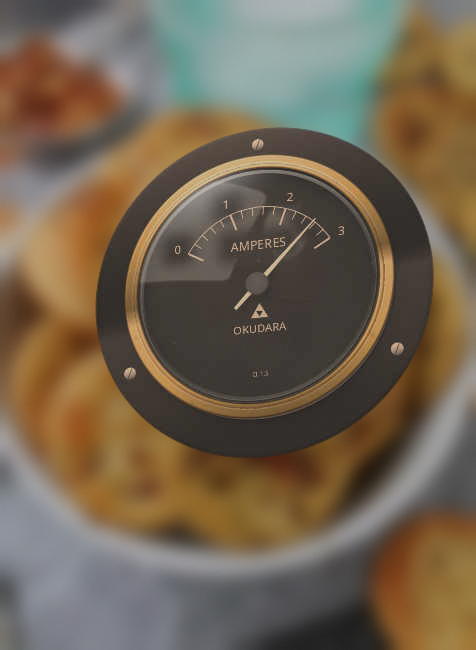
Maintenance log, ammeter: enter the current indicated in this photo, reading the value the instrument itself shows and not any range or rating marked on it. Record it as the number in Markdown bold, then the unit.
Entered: **2.6** A
